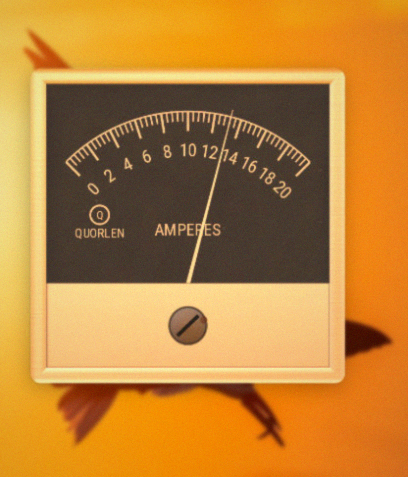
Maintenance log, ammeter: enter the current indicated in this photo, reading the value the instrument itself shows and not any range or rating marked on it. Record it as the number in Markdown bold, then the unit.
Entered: **13.2** A
